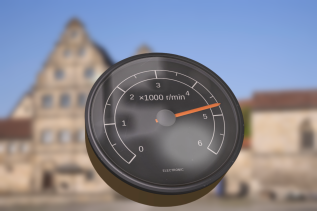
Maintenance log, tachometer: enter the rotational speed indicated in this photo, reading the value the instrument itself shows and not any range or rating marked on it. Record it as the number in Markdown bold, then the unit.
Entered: **4750** rpm
